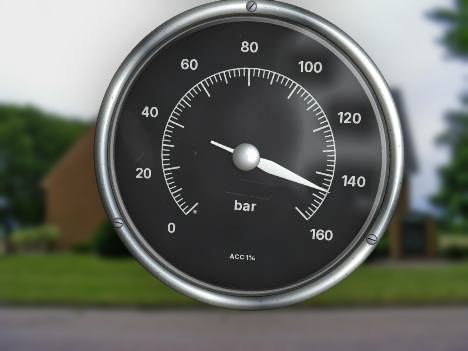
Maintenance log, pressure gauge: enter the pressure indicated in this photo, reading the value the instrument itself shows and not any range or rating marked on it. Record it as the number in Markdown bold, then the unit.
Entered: **146** bar
